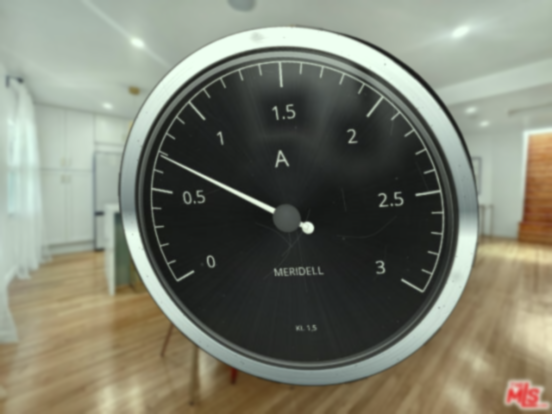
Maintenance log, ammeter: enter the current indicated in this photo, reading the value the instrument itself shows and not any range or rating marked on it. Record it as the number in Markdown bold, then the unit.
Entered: **0.7** A
